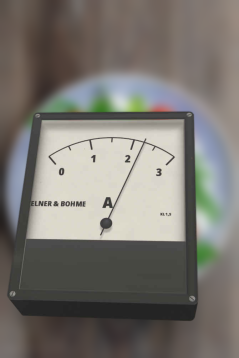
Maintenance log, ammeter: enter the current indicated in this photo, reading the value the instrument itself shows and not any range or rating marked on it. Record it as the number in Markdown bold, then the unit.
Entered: **2.25** A
